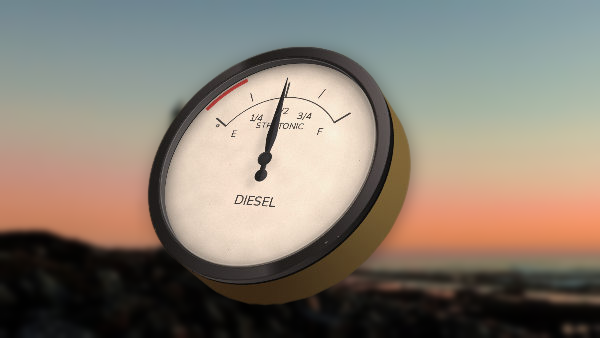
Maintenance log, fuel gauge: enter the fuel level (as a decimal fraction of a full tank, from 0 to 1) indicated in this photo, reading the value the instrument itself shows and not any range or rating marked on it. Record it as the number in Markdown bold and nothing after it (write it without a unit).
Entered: **0.5**
